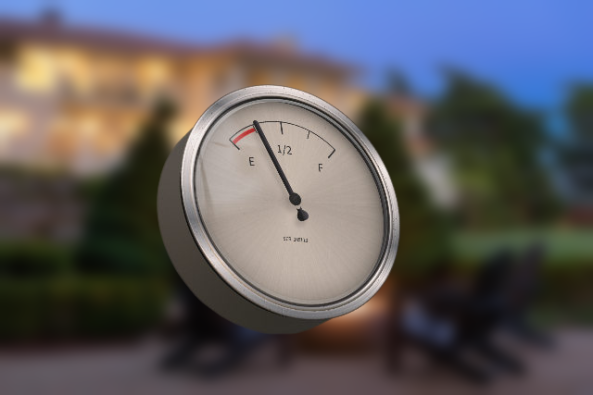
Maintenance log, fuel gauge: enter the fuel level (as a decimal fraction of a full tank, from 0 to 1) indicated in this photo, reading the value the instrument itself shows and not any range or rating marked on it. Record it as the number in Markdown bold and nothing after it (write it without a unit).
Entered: **0.25**
